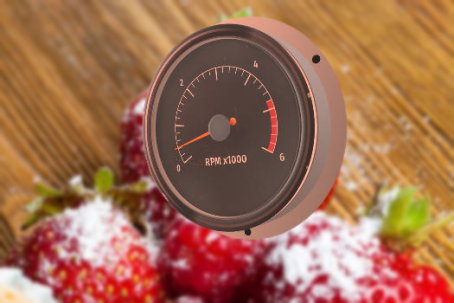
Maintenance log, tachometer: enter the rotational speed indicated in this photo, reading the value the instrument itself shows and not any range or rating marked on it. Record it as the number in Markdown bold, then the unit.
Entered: **400** rpm
